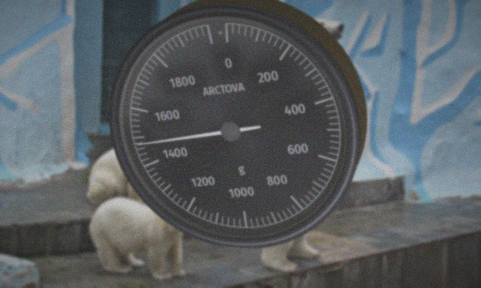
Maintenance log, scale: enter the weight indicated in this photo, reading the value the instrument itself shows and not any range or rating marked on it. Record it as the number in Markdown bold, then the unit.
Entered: **1480** g
